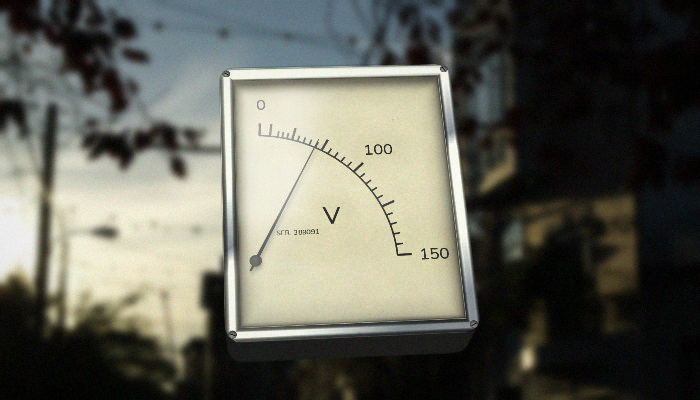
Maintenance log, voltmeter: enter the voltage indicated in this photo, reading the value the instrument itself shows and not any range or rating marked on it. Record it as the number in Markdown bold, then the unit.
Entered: **70** V
